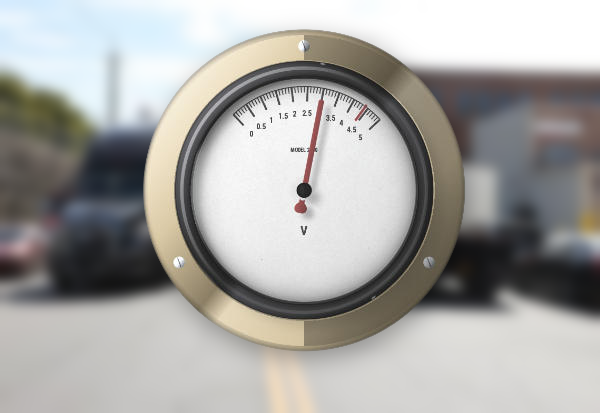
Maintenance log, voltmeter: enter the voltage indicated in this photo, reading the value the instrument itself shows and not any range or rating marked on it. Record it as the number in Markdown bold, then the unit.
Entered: **3** V
